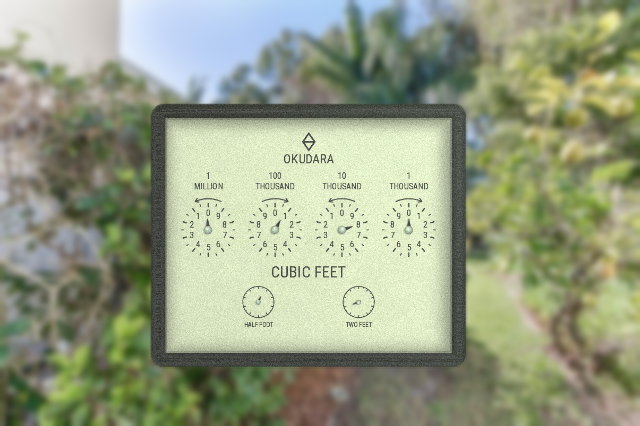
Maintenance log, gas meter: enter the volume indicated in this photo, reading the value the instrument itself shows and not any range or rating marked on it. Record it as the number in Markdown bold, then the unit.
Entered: **8000** ft³
